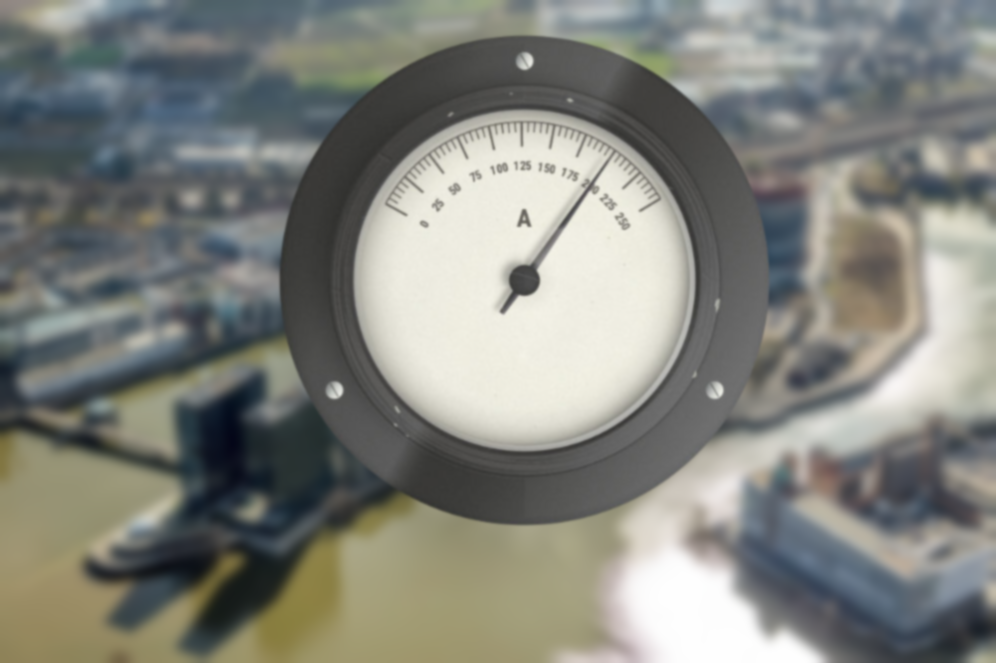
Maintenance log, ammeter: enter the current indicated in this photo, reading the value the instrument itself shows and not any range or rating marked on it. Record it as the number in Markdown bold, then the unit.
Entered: **200** A
